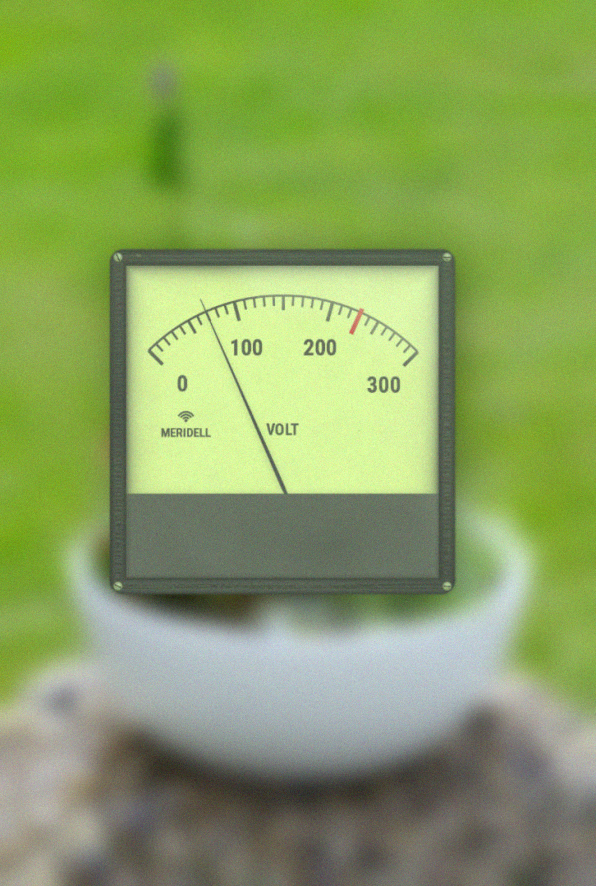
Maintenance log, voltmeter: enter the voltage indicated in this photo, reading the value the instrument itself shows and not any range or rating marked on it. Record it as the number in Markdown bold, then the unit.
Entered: **70** V
